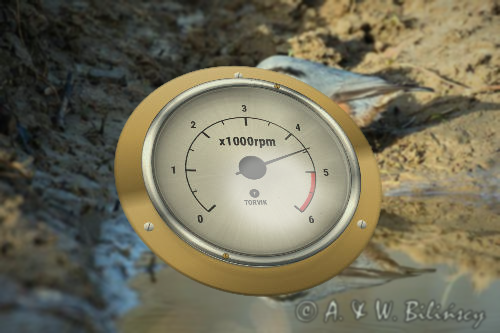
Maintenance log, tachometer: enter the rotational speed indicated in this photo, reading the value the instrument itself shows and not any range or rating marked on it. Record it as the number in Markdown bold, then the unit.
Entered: **4500** rpm
